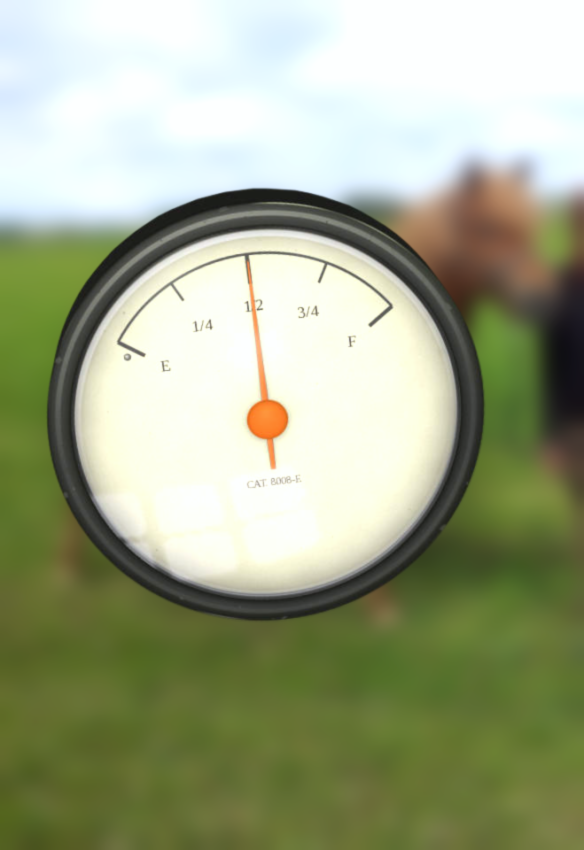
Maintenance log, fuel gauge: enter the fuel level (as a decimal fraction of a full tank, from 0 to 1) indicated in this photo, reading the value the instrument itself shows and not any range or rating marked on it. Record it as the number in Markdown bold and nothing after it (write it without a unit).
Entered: **0.5**
